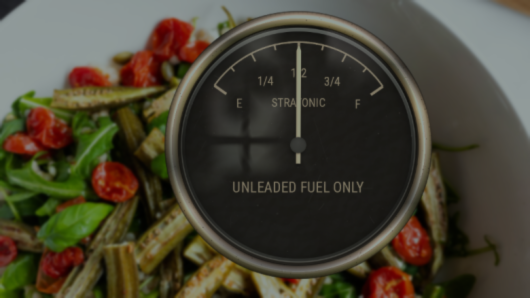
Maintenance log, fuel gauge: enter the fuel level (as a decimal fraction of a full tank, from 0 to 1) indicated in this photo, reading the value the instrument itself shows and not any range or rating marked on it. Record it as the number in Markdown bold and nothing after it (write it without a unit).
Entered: **0.5**
